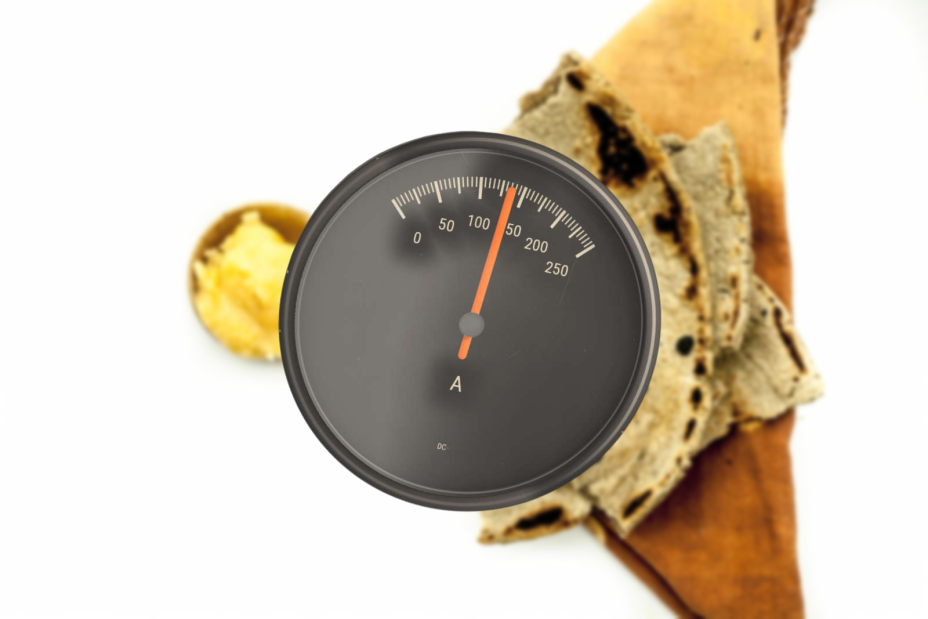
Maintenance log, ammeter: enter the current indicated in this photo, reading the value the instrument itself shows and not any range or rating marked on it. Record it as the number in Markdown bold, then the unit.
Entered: **135** A
